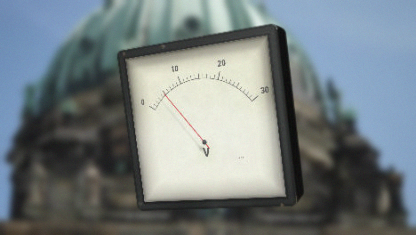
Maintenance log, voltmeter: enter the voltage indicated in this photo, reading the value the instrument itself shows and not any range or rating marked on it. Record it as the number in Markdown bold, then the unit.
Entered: **5** V
